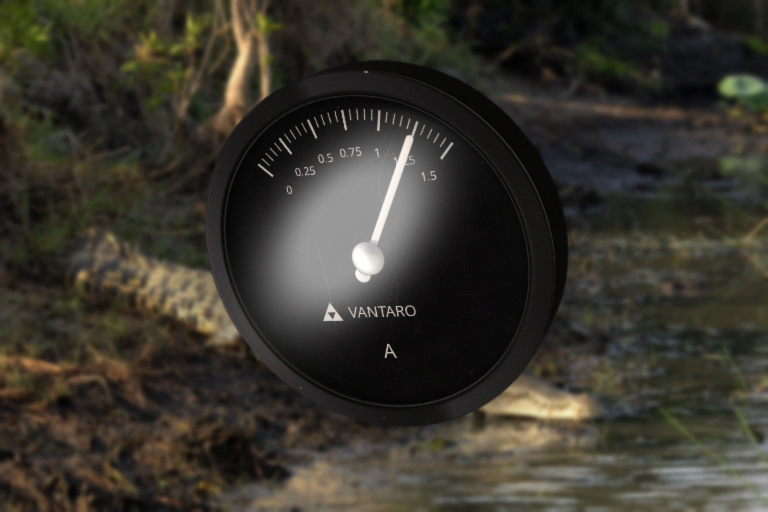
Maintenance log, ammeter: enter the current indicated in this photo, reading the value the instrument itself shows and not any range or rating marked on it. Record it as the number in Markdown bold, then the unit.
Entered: **1.25** A
